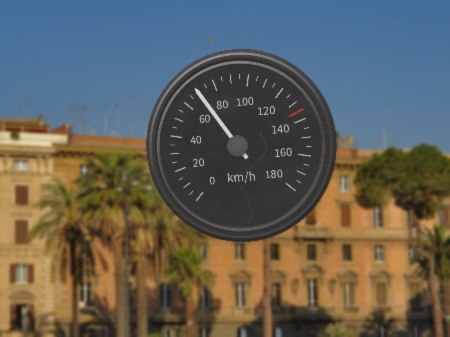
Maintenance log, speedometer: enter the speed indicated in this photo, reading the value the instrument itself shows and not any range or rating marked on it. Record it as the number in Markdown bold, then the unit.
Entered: **70** km/h
